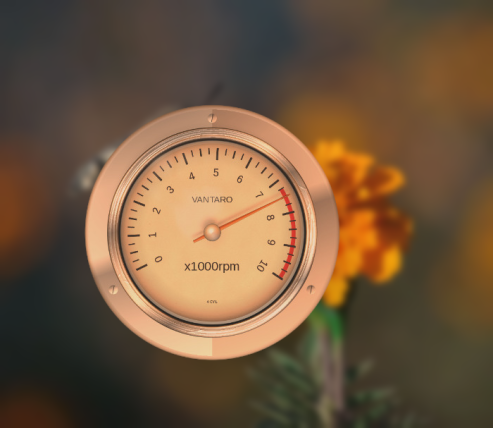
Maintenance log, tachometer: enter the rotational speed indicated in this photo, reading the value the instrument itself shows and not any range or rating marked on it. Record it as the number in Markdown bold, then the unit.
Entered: **7500** rpm
